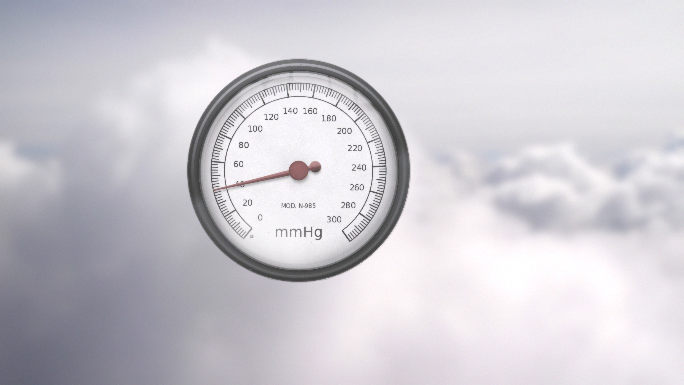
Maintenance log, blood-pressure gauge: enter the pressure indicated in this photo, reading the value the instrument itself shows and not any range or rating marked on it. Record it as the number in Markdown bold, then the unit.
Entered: **40** mmHg
